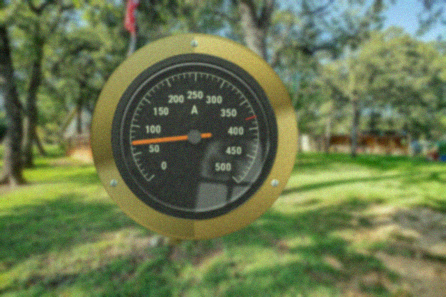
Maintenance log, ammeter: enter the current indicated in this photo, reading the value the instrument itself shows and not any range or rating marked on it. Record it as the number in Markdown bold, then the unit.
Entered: **70** A
